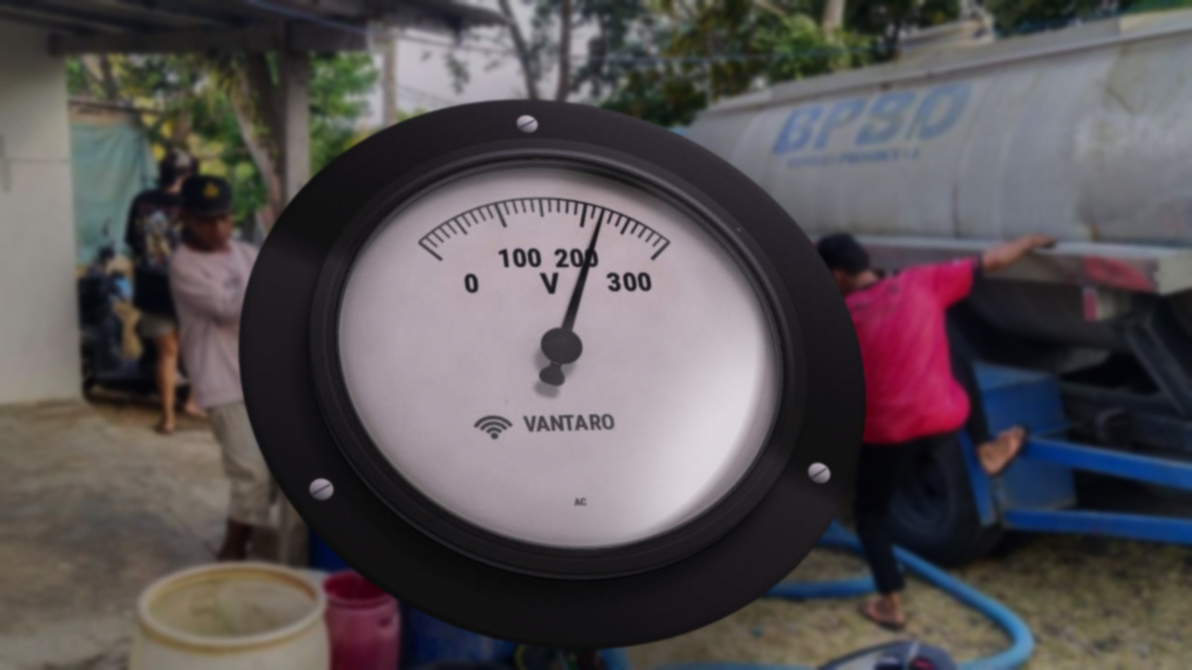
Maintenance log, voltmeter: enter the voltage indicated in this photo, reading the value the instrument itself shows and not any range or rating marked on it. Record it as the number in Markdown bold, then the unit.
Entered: **220** V
